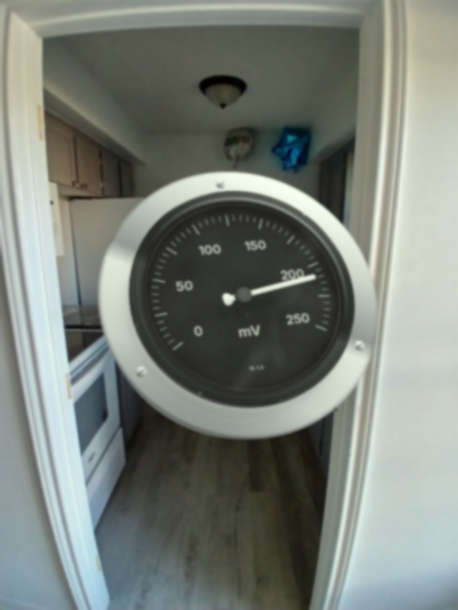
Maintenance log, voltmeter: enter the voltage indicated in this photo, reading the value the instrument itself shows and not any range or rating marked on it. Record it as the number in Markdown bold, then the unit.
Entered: **210** mV
